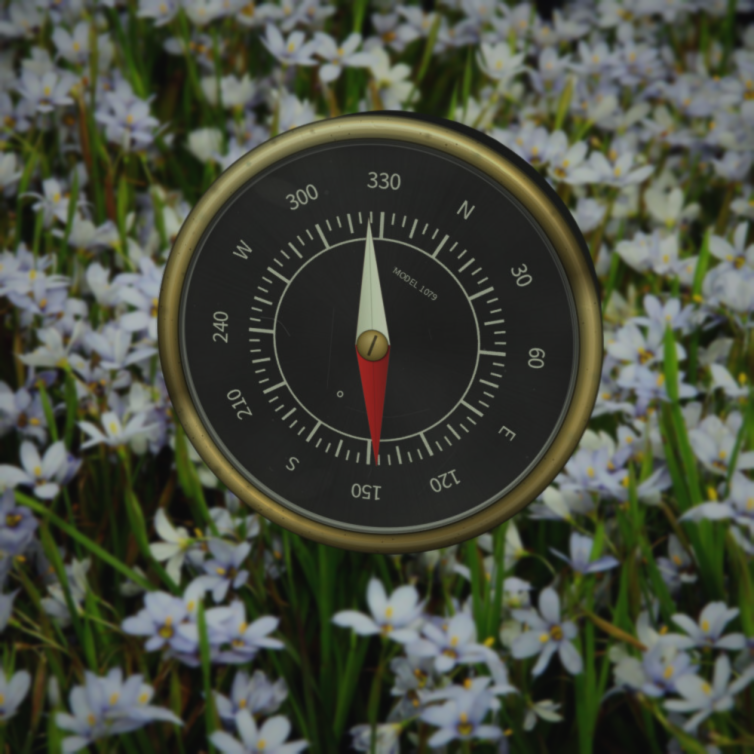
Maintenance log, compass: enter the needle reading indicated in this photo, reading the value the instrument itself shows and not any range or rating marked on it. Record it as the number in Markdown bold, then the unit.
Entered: **145** °
